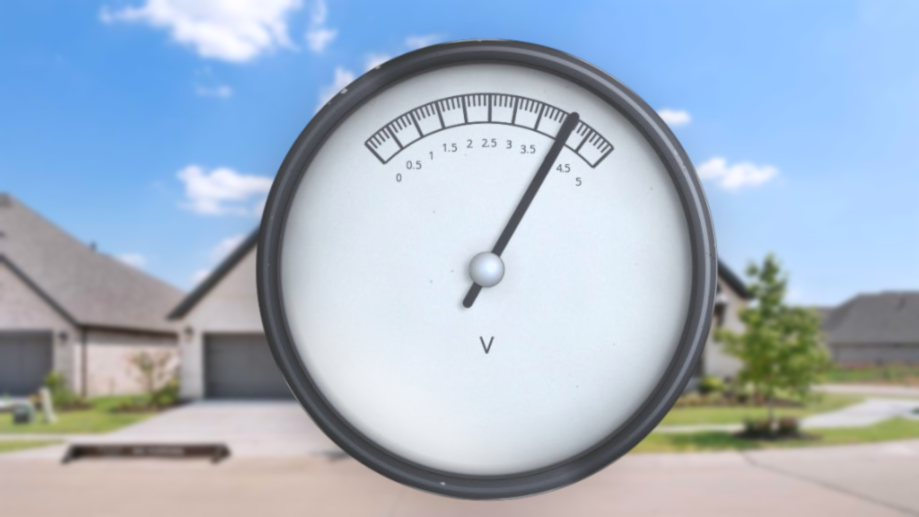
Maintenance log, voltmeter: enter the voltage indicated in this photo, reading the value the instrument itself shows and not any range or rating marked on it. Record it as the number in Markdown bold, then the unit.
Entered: **4.1** V
